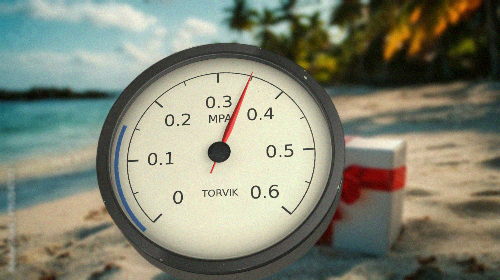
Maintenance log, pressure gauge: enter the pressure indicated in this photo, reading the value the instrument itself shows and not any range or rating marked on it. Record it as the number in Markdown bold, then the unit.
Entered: **0.35** MPa
